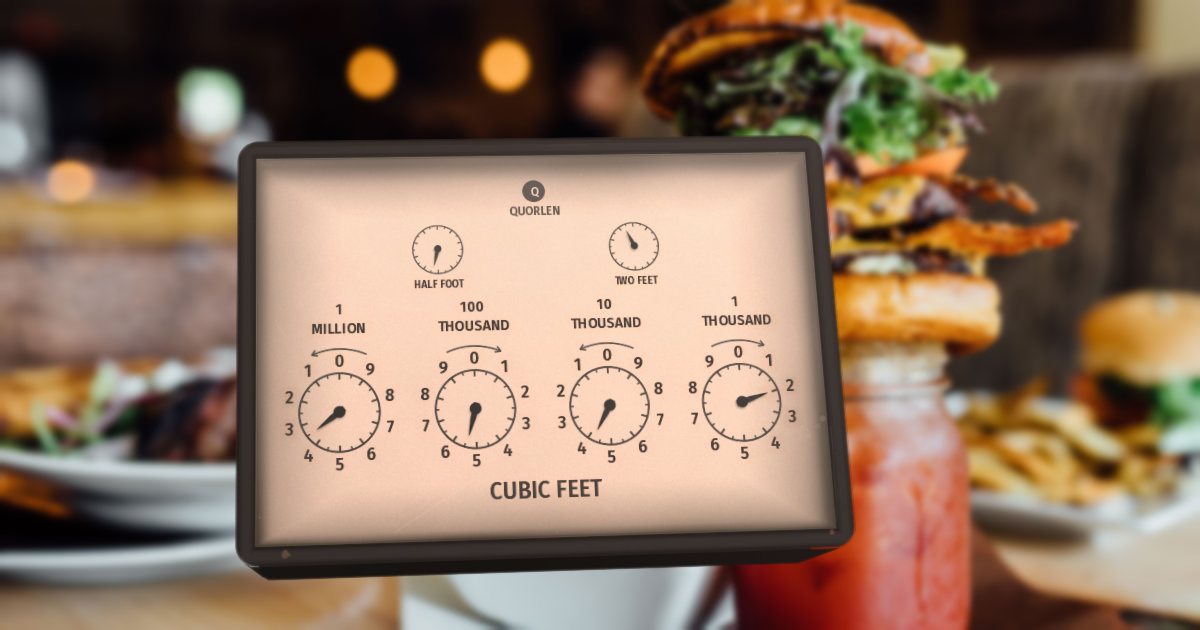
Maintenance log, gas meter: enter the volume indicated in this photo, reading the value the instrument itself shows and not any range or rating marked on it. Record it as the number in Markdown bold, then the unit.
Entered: **354200** ft³
